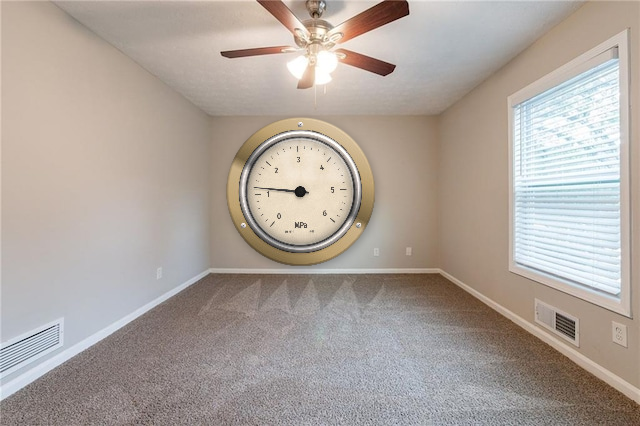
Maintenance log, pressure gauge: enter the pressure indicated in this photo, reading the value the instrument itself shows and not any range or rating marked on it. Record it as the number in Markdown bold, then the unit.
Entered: **1.2** MPa
